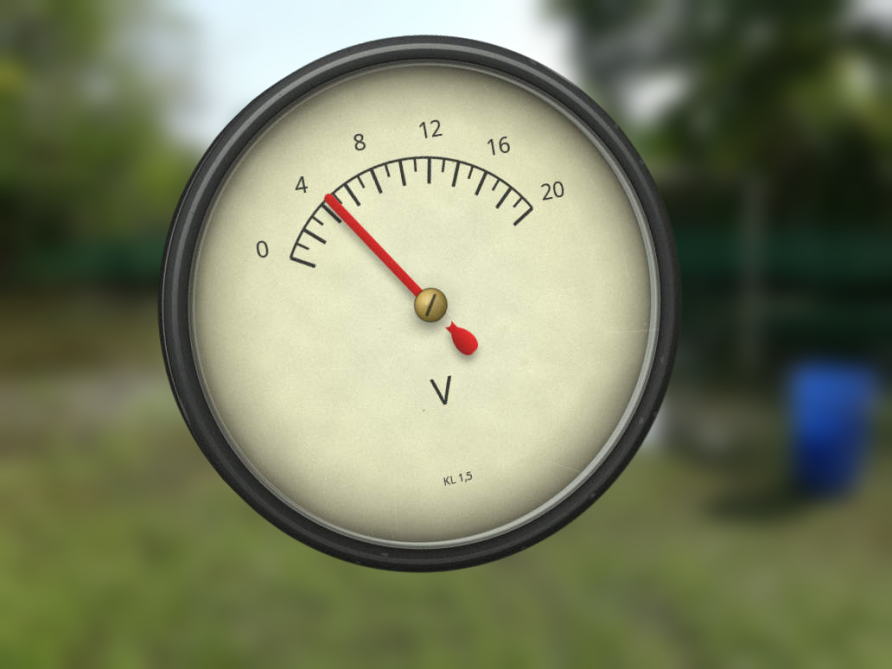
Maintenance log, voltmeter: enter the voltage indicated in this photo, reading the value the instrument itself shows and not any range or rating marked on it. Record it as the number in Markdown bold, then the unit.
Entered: **4.5** V
